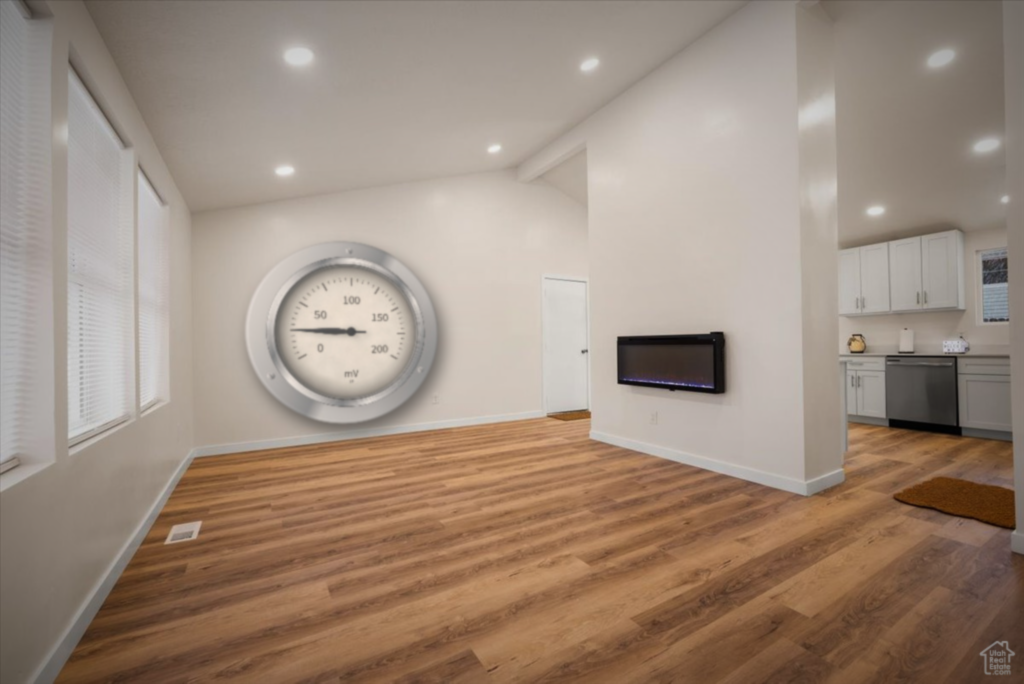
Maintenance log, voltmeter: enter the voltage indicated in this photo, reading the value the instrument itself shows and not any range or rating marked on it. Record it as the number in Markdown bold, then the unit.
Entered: **25** mV
